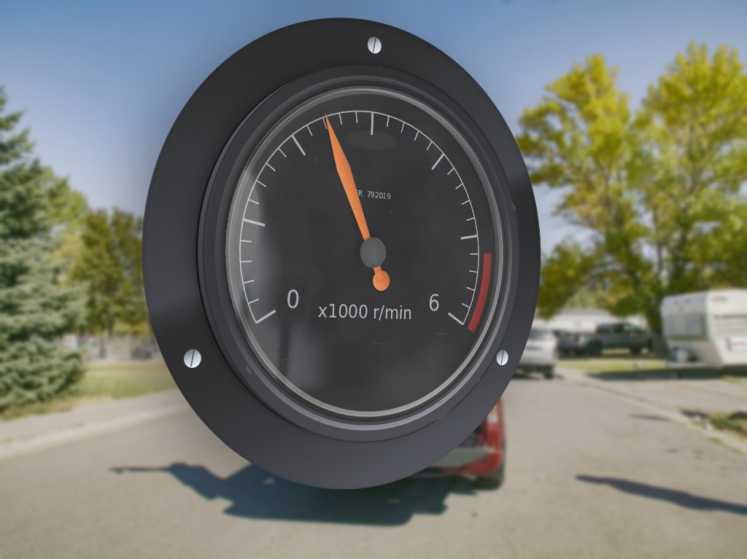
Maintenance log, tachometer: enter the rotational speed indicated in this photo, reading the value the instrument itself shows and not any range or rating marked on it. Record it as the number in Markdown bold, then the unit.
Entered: **2400** rpm
